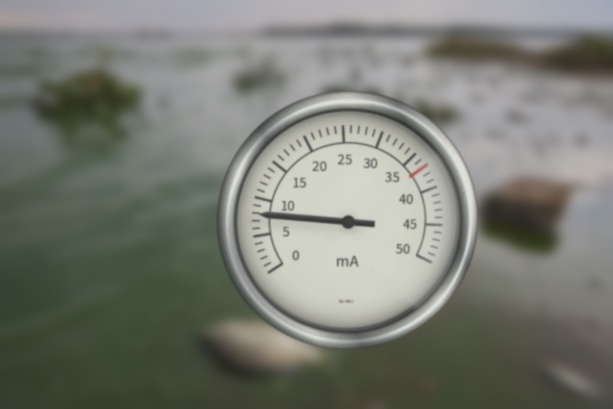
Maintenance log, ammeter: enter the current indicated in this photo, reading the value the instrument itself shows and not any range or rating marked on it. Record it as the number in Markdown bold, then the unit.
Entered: **8** mA
